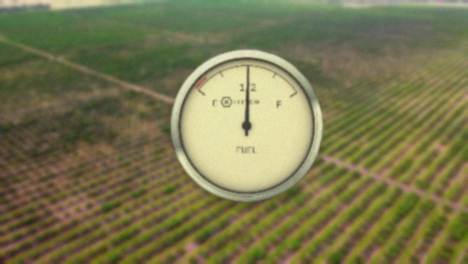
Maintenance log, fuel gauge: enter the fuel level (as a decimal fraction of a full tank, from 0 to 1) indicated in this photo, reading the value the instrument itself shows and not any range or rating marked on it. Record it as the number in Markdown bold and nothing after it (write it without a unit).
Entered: **0.5**
